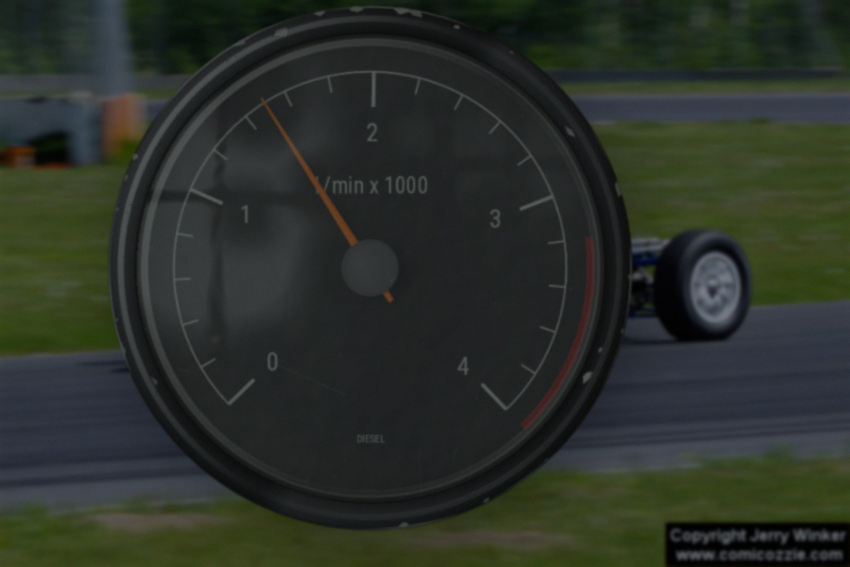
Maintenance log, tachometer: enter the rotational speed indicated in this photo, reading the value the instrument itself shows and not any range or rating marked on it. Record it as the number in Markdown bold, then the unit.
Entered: **1500** rpm
